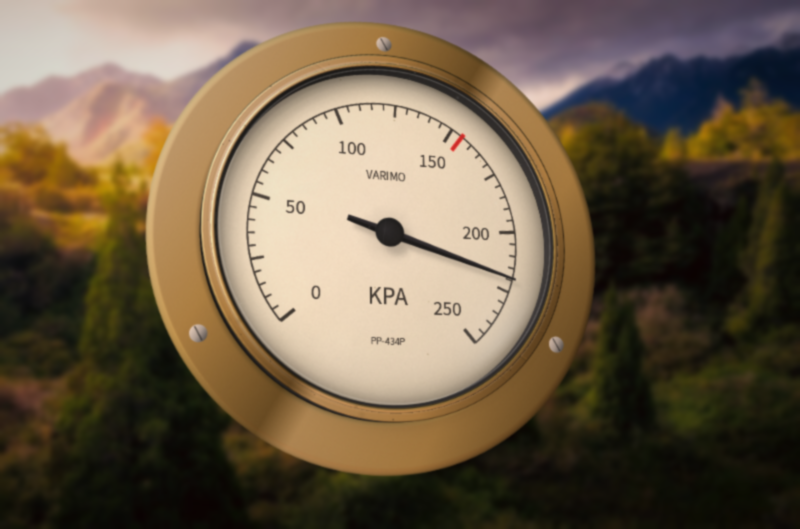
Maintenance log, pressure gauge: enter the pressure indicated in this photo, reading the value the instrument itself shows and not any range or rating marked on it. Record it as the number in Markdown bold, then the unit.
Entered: **220** kPa
